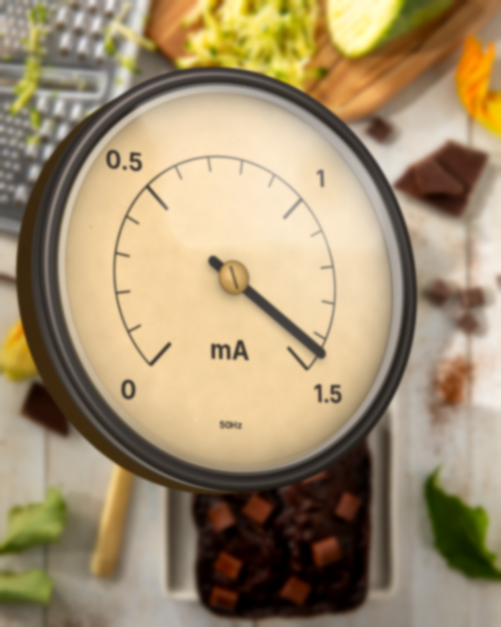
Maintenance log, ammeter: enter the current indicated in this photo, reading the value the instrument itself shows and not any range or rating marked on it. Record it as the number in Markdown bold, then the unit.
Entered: **1.45** mA
